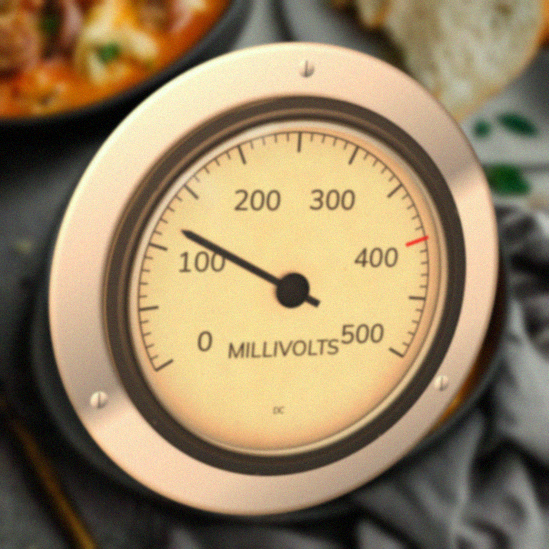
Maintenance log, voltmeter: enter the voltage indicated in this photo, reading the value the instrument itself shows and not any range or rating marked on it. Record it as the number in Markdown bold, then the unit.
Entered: **120** mV
